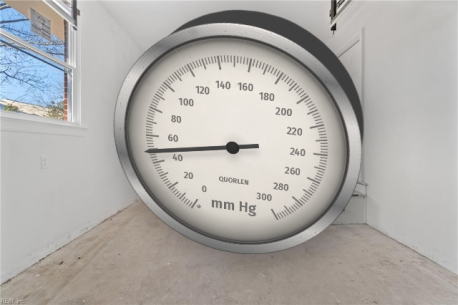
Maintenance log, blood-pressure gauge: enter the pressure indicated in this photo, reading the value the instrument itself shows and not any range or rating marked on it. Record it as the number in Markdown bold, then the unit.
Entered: **50** mmHg
